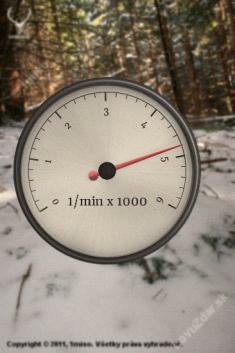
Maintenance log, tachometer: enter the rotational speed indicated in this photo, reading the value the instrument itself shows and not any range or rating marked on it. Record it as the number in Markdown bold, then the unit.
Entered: **4800** rpm
